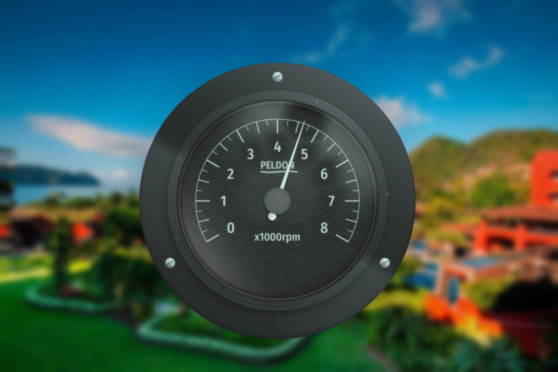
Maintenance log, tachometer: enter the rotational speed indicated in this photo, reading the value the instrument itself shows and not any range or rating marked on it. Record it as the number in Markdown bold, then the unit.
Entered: **4625** rpm
